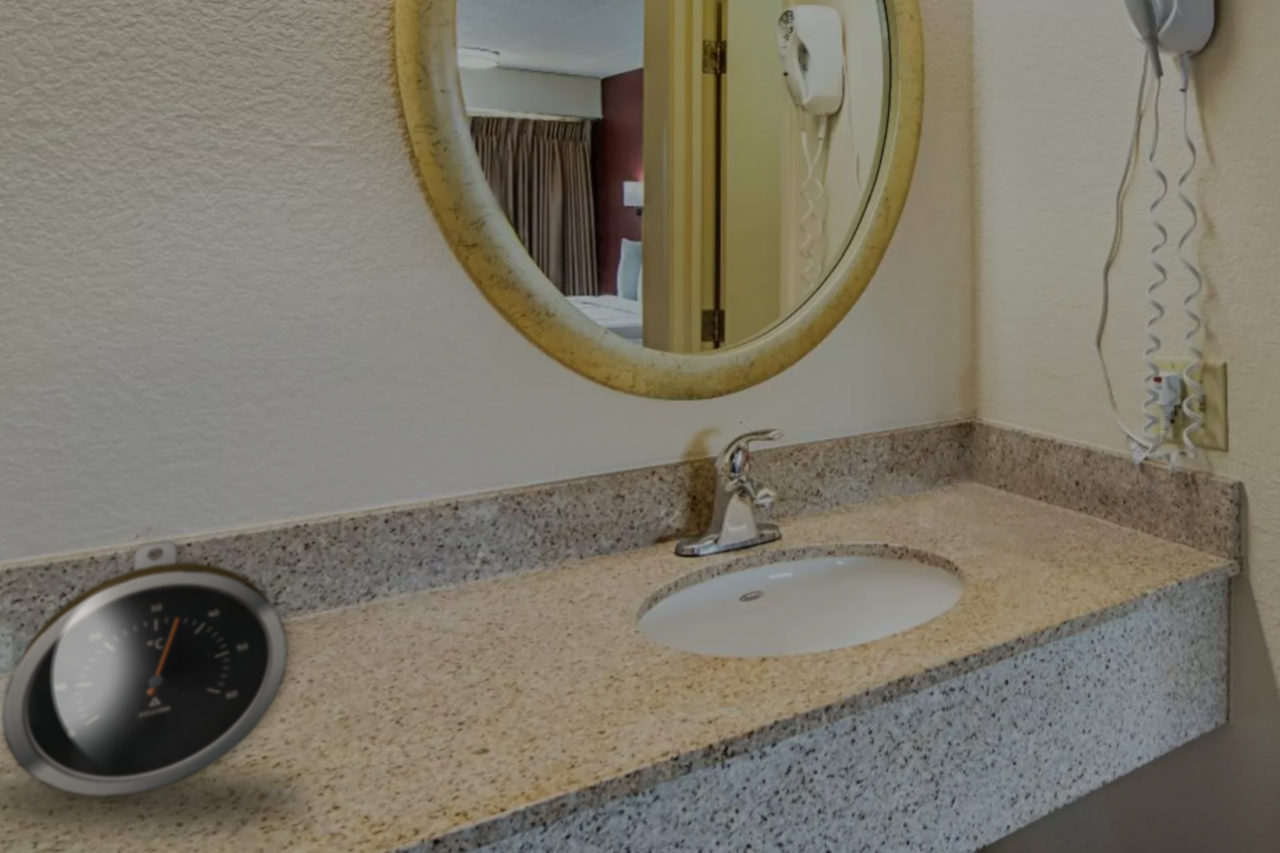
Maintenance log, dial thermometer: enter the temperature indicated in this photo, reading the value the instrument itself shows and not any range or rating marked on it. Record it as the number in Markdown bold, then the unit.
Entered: **34** °C
